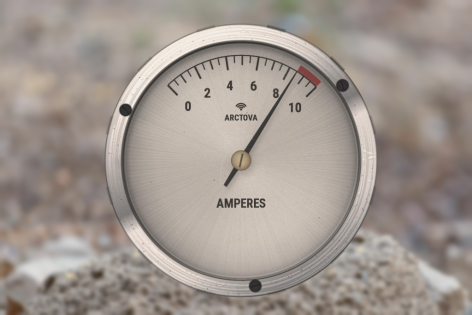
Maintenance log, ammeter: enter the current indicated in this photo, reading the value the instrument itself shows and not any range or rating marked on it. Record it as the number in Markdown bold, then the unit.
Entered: **8.5** A
